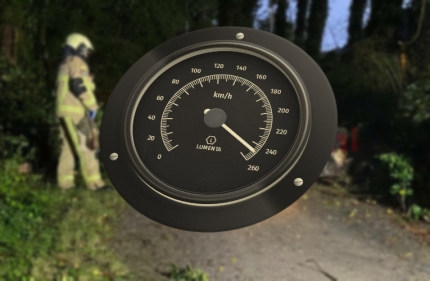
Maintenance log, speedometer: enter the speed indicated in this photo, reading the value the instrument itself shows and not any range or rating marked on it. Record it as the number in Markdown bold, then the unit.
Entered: **250** km/h
